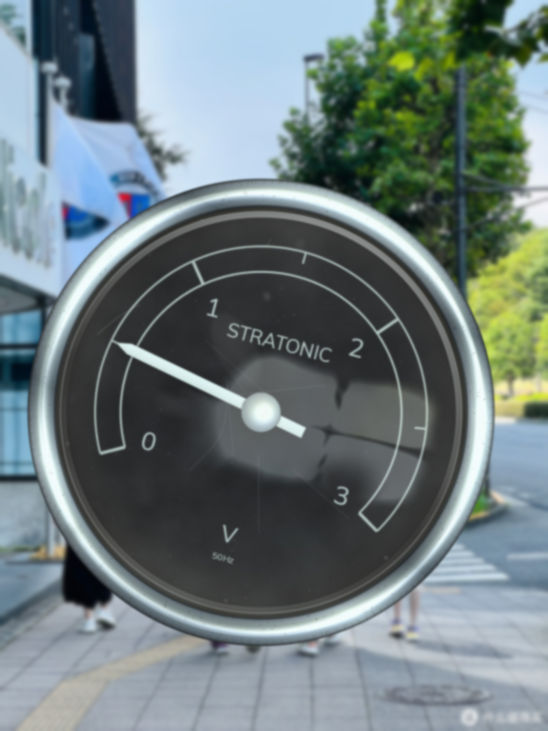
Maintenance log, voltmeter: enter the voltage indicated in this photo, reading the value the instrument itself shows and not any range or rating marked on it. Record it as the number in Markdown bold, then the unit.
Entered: **0.5** V
